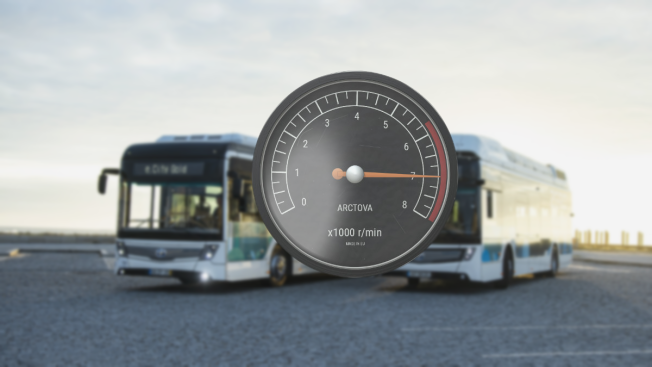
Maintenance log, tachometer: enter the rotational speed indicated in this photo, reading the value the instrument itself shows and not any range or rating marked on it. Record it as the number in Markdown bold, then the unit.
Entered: **7000** rpm
